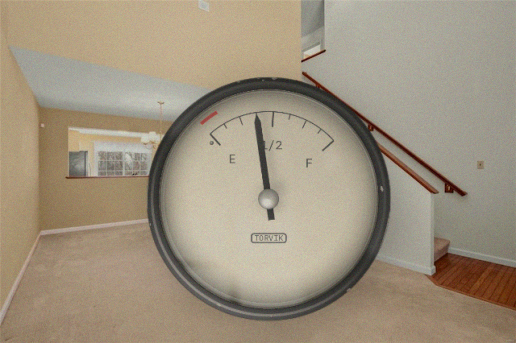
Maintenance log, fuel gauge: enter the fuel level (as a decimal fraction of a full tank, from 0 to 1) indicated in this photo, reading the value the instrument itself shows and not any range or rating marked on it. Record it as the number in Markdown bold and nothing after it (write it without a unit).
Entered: **0.375**
